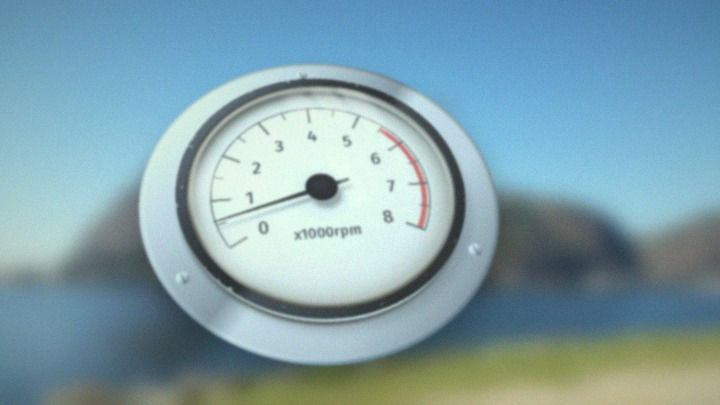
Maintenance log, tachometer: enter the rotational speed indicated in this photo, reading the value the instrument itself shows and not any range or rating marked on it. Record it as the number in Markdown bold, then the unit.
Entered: **500** rpm
